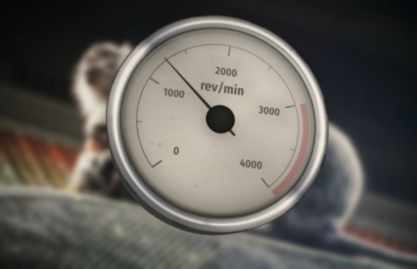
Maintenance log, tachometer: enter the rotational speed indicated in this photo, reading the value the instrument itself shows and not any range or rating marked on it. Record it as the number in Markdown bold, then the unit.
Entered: **1250** rpm
